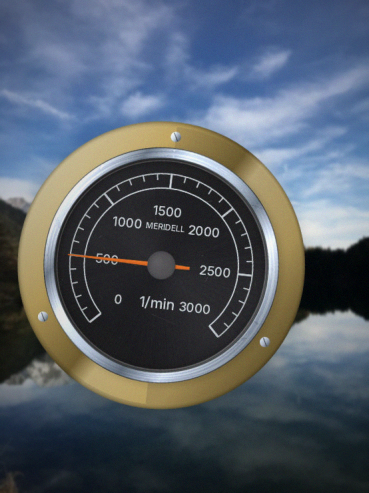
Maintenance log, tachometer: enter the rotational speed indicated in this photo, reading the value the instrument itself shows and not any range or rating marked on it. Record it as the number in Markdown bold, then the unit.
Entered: **500** rpm
